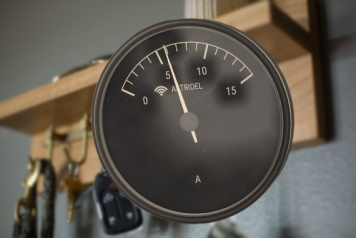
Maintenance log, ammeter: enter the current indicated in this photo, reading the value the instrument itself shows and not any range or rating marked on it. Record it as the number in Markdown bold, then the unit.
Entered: **6** A
